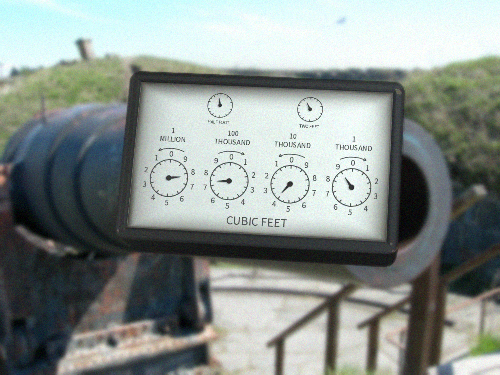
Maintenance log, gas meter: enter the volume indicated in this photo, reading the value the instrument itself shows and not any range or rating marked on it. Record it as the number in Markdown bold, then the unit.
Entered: **773900** ft³
